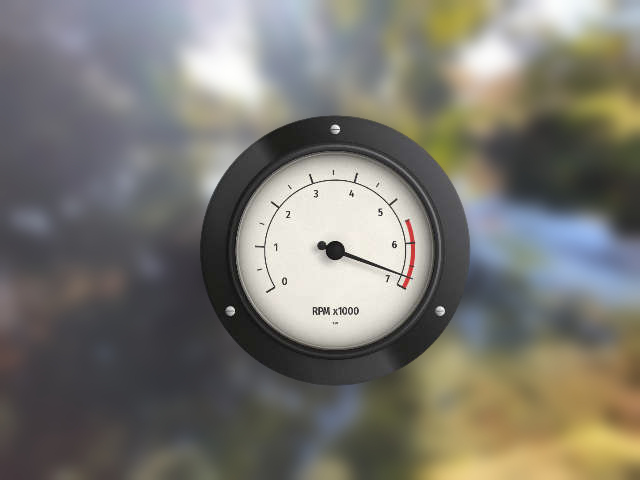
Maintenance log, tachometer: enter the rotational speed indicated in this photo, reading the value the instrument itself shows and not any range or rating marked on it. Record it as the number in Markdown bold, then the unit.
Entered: **6750** rpm
